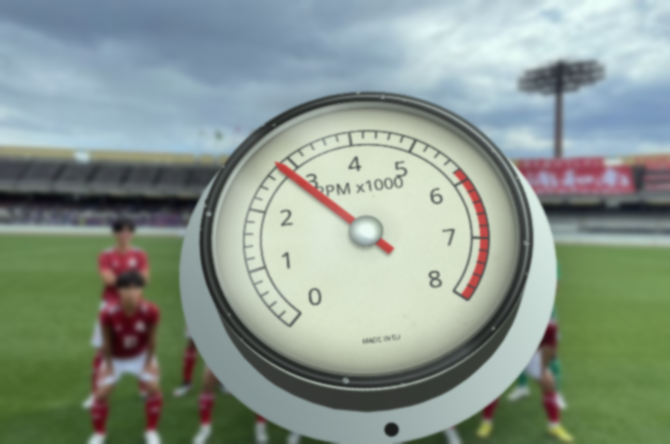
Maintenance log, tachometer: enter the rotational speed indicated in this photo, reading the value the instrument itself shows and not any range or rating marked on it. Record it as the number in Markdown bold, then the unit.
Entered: **2800** rpm
